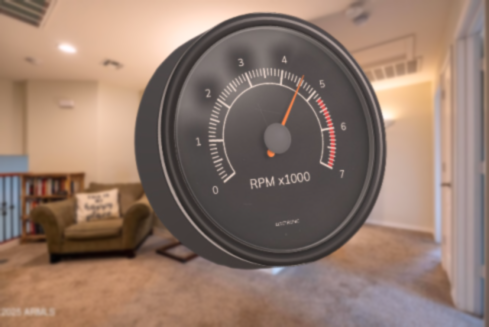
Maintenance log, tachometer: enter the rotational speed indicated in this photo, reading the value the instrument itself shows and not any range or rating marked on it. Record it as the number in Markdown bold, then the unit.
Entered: **4500** rpm
